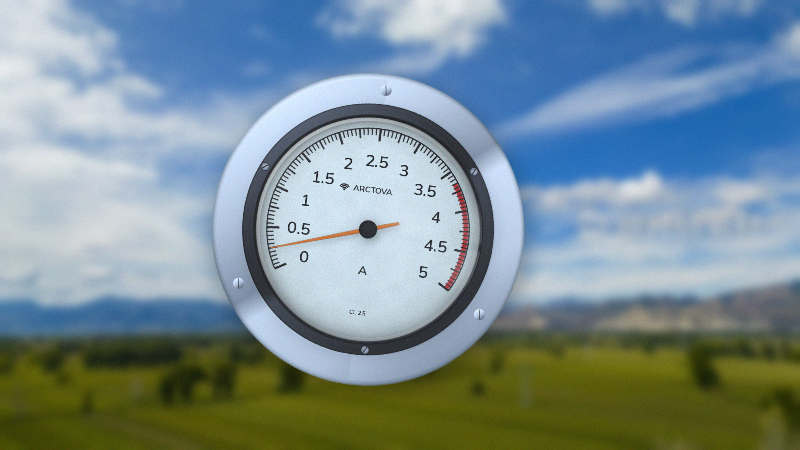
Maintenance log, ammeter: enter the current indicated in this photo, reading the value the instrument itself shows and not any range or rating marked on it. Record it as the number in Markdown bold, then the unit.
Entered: **0.25** A
